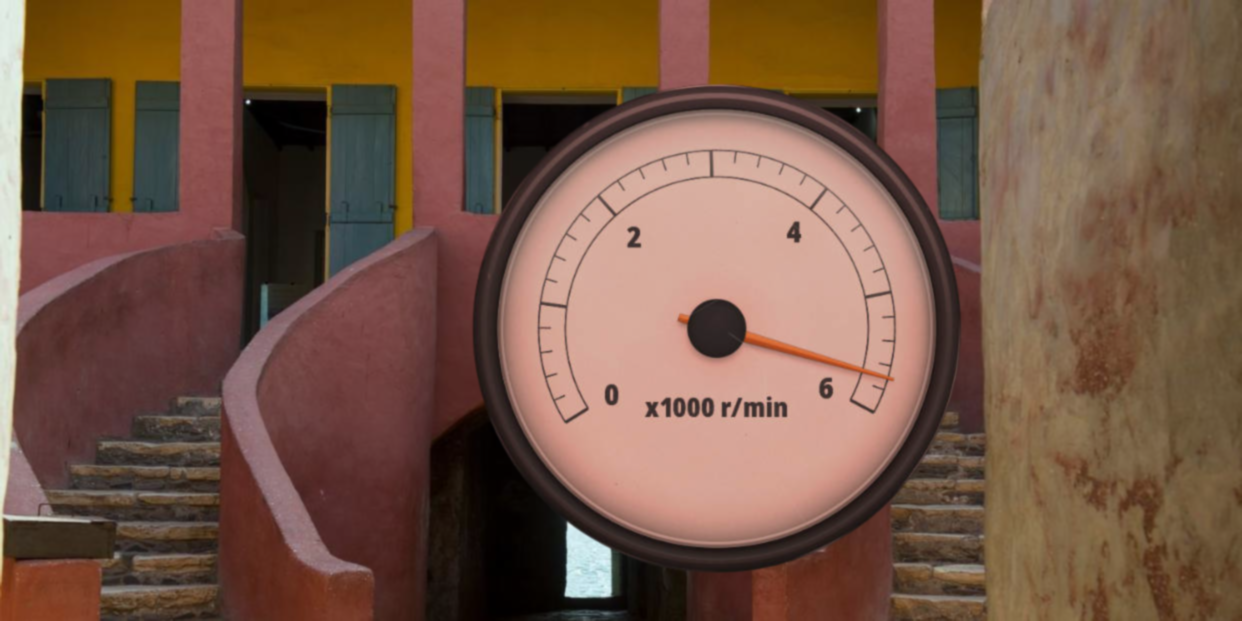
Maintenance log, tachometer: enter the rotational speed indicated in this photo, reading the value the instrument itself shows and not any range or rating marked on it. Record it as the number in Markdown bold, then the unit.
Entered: **5700** rpm
